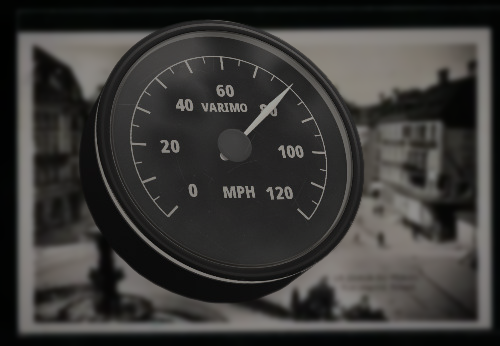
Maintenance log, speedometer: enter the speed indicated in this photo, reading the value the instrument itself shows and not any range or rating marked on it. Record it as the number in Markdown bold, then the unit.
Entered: **80** mph
